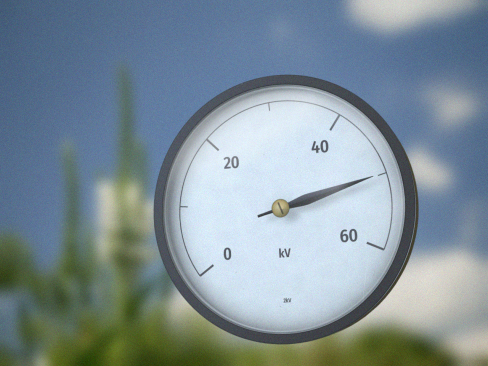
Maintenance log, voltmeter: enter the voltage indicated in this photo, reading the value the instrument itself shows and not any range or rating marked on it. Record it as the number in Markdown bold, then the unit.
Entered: **50** kV
